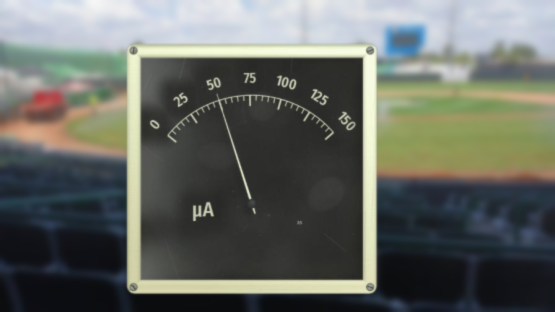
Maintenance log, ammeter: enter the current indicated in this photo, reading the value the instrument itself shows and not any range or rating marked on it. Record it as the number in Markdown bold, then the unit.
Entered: **50** µA
